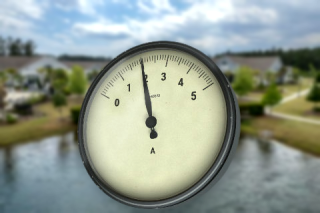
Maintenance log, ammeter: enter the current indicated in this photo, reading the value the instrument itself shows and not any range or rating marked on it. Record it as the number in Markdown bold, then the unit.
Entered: **2** A
